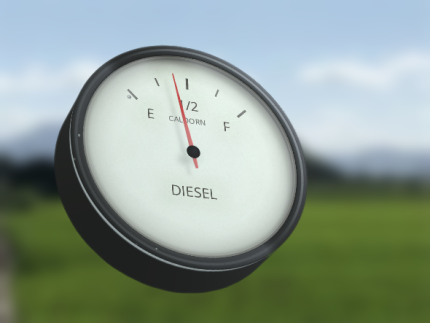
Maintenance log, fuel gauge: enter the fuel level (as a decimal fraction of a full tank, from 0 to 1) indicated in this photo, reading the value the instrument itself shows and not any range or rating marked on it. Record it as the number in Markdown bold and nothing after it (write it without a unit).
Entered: **0.375**
